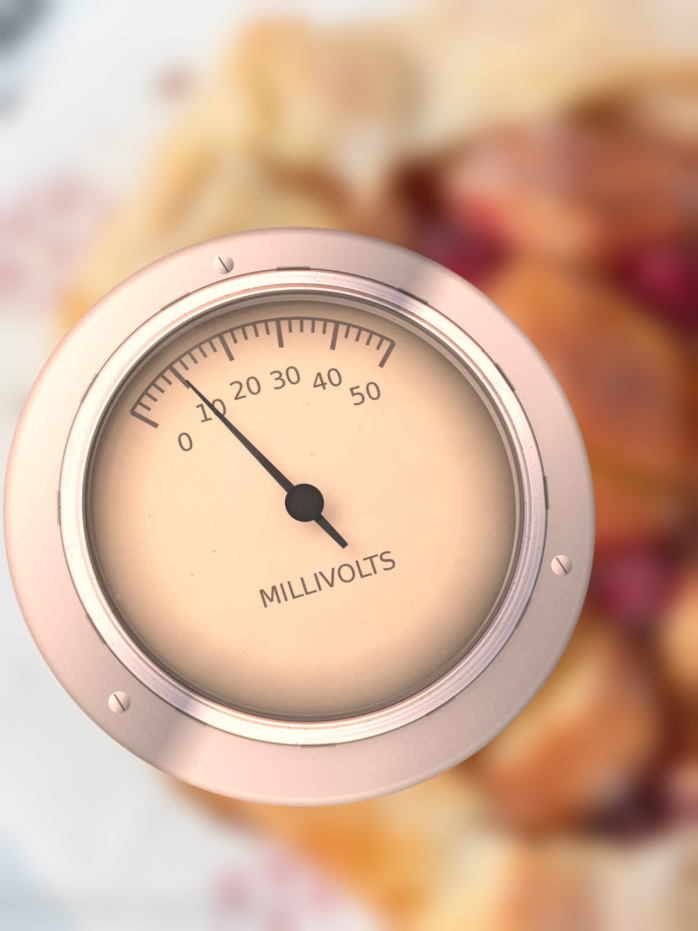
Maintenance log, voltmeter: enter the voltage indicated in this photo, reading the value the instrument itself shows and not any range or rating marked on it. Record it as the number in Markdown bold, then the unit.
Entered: **10** mV
